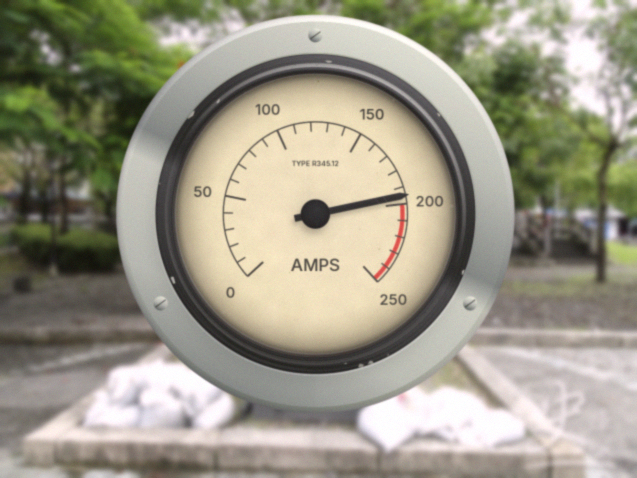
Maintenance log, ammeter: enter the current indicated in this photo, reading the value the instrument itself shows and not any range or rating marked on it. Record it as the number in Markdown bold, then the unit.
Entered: **195** A
